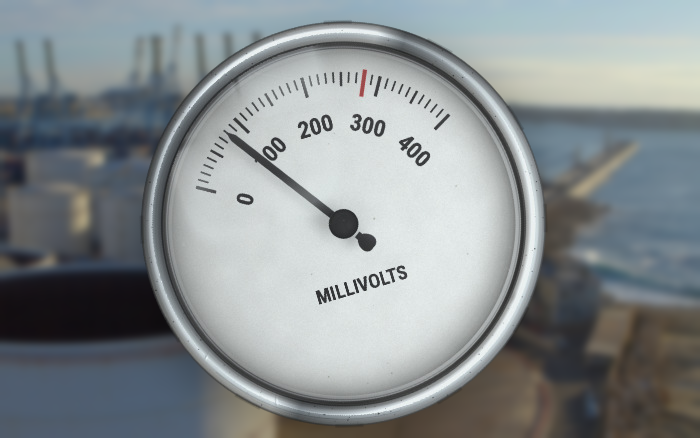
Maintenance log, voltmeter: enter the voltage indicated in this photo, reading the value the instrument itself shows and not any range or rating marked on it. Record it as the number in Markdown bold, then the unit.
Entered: **80** mV
